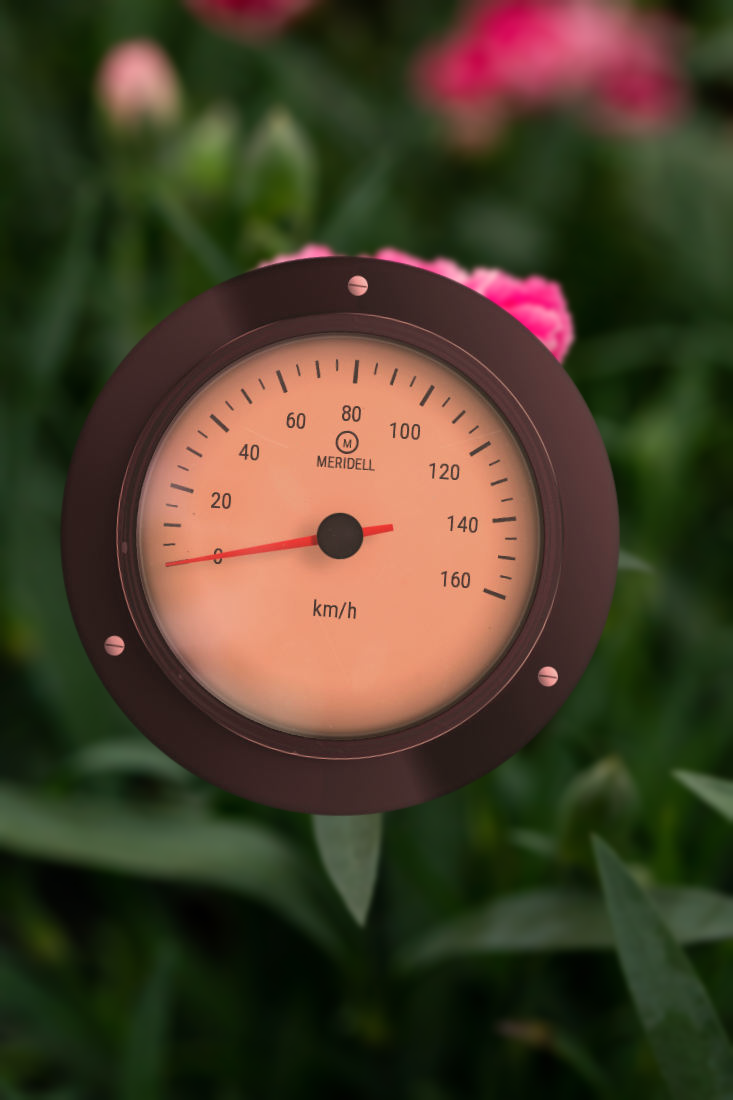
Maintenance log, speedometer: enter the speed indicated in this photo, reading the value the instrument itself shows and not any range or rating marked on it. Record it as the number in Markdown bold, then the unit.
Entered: **0** km/h
